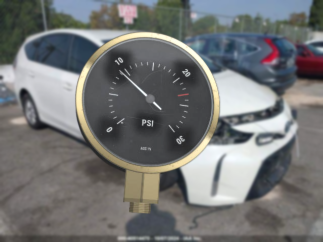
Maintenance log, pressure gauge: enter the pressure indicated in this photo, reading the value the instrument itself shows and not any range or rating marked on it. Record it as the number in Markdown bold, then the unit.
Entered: **9** psi
